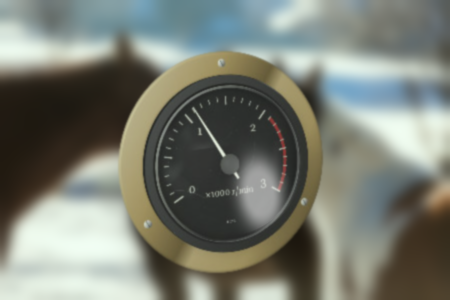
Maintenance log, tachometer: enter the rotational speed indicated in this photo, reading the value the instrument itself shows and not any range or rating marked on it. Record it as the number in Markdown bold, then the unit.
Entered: **1100** rpm
